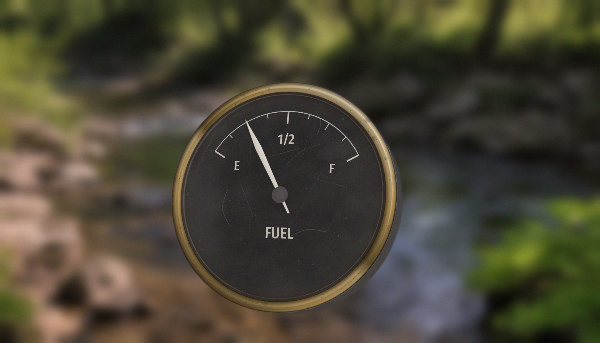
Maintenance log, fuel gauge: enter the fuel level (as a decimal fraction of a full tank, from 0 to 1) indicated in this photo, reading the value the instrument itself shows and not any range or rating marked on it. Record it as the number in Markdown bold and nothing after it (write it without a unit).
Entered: **0.25**
